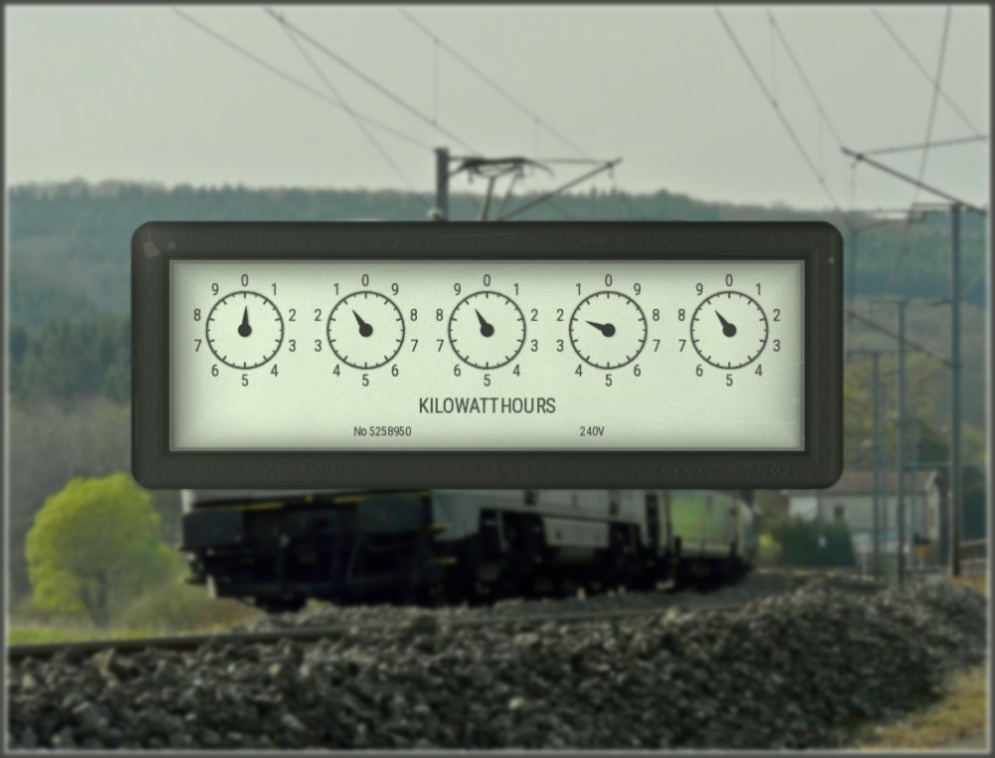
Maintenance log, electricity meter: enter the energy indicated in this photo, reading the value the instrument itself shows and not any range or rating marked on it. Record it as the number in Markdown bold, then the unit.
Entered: **919** kWh
